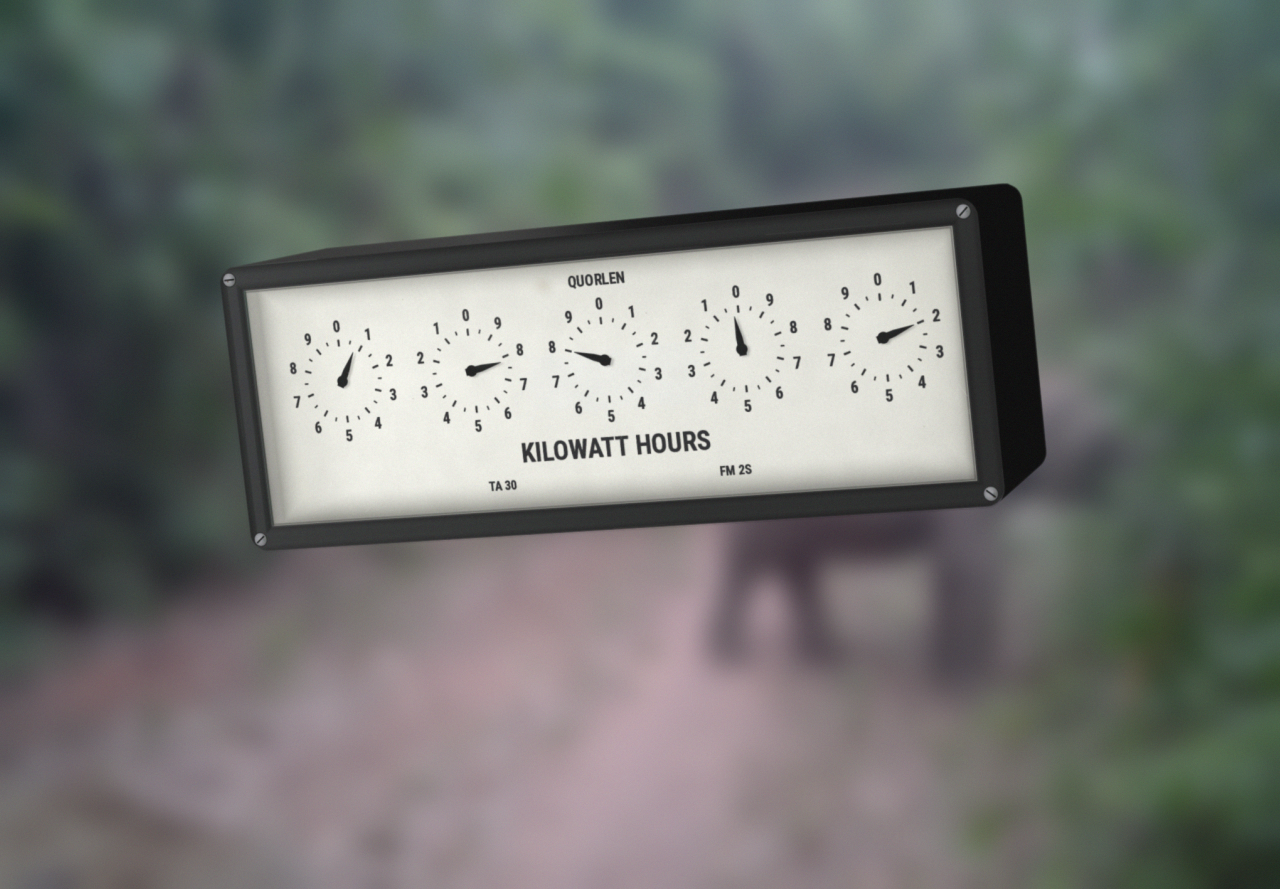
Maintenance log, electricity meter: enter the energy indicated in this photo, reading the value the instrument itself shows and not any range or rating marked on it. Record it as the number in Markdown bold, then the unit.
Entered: **7802** kWh
